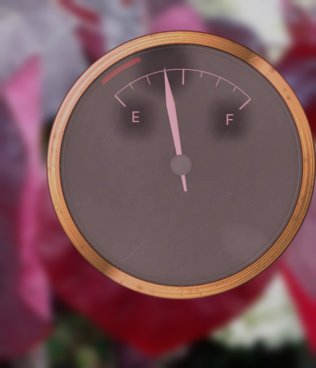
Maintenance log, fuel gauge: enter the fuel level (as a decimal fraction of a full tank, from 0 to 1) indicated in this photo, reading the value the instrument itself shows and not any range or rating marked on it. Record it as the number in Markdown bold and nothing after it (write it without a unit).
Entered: **0.375**
